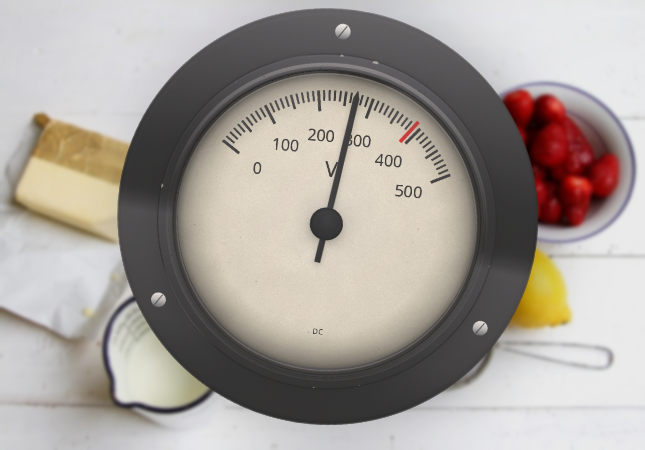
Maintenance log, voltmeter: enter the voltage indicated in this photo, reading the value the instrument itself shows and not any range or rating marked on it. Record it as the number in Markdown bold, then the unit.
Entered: **270** V
